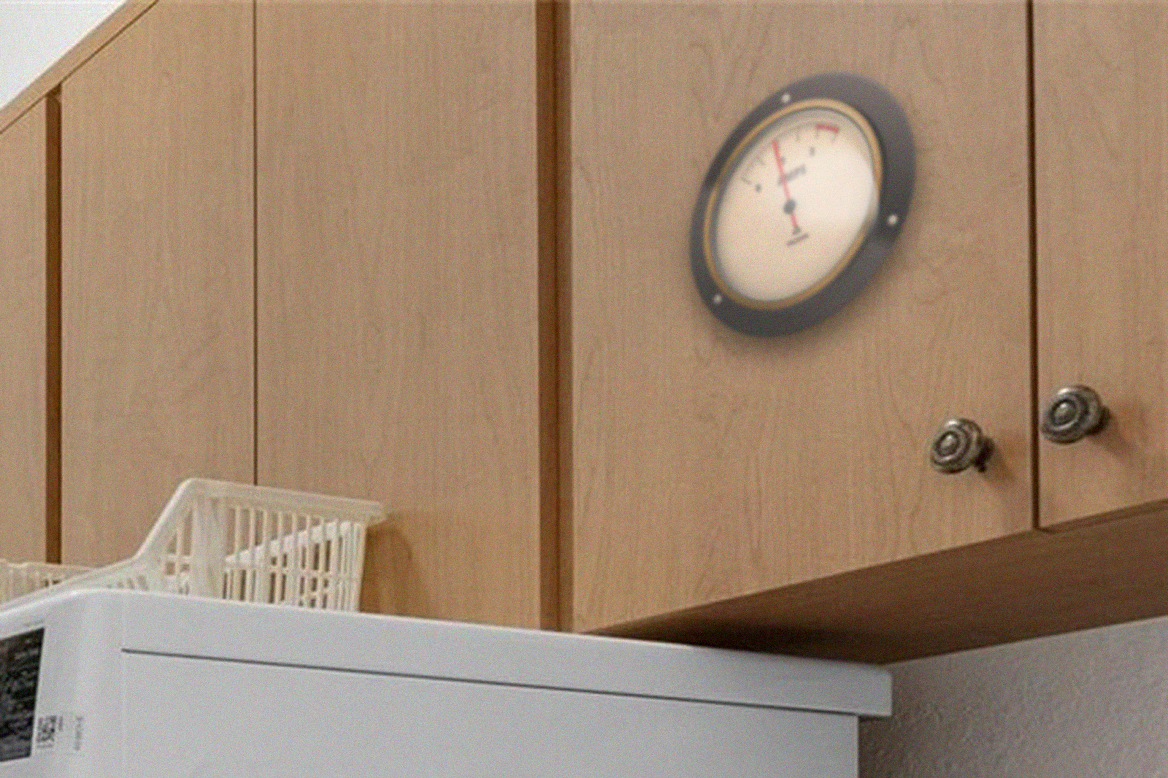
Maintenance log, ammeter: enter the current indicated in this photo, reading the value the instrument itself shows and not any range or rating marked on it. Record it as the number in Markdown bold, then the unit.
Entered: **1** A
